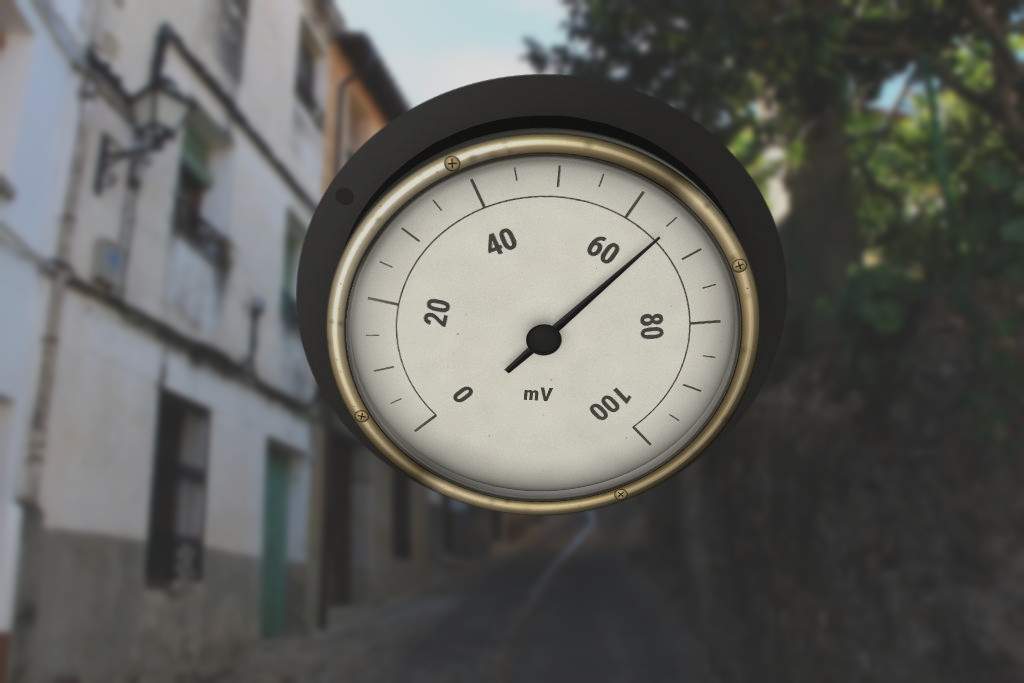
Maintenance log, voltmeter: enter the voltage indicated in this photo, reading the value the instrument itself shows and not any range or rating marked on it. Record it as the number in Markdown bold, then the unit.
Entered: **65** mV
